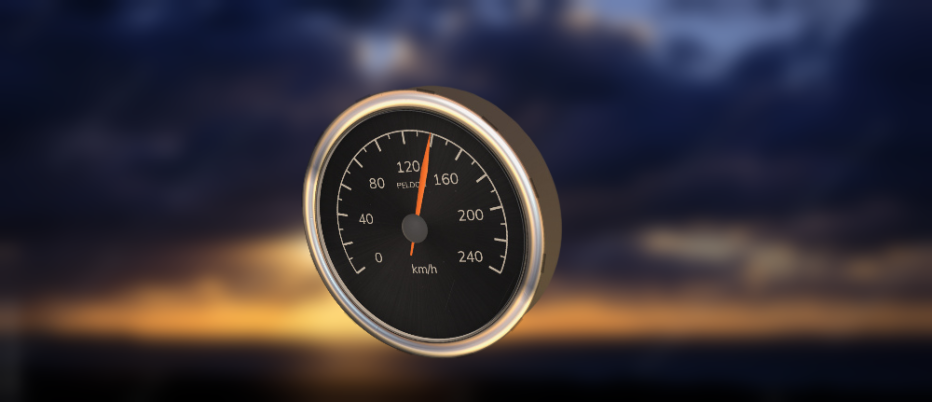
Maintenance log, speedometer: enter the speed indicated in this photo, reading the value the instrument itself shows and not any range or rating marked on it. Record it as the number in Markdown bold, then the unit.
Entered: **140** km/h
